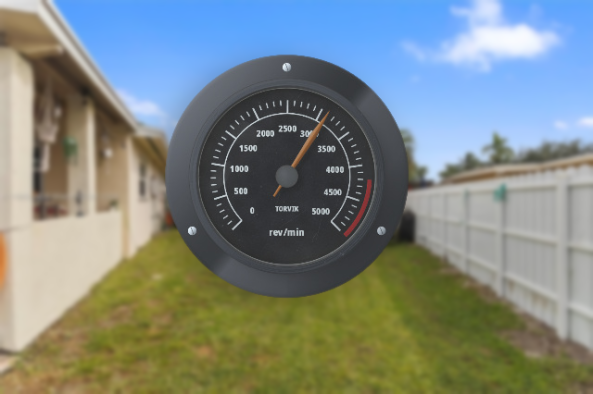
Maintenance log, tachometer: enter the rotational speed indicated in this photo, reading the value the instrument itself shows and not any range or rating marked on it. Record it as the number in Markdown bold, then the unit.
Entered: **3100** rpm
